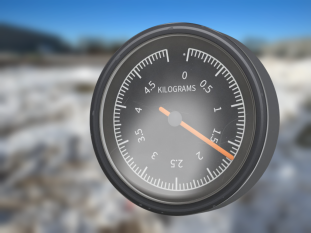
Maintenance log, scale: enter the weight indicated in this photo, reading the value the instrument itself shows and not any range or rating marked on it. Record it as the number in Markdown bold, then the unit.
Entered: **1.65** kg
